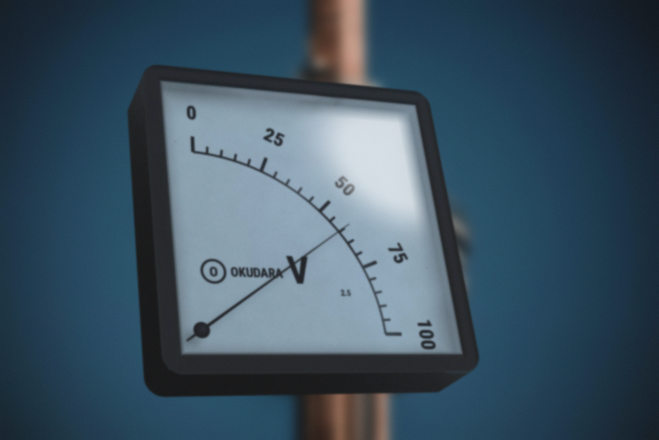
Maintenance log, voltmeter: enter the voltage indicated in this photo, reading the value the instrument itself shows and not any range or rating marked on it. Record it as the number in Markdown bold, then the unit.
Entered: **60** V
